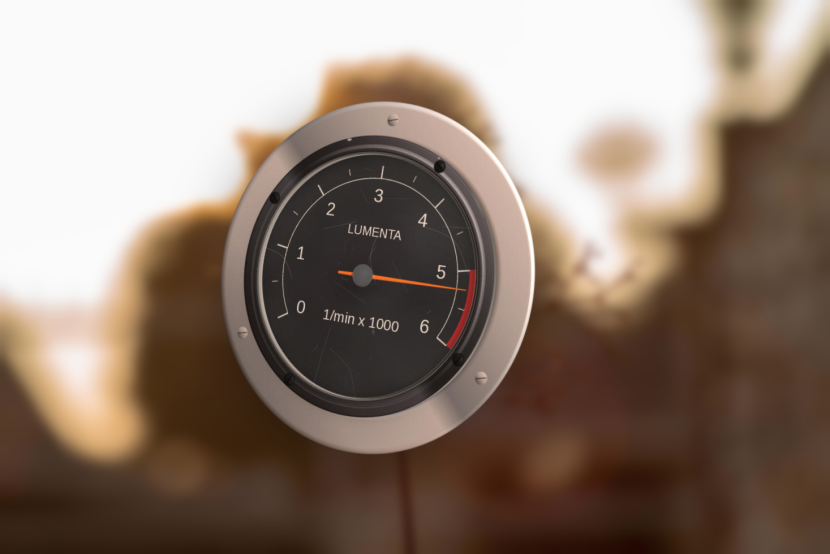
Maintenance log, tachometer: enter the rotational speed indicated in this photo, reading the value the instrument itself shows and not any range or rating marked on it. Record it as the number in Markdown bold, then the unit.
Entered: **5250** rpm
